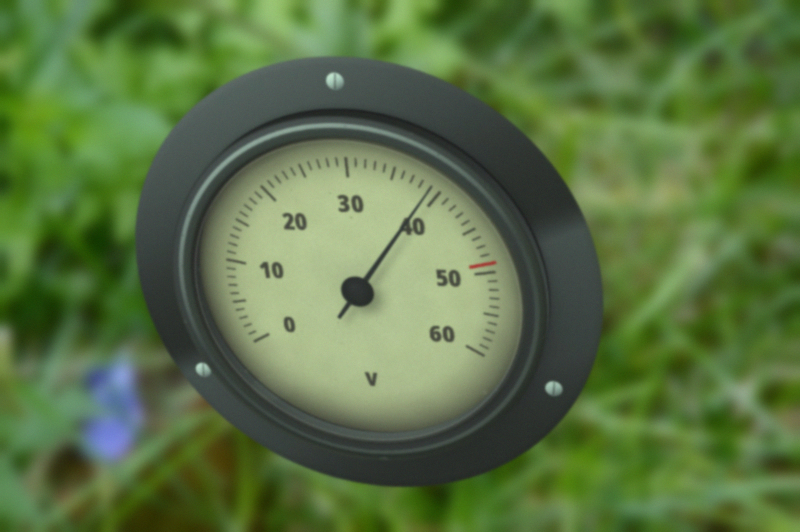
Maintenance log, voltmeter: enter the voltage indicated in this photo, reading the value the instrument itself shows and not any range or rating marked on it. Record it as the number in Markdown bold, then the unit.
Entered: **39** V
